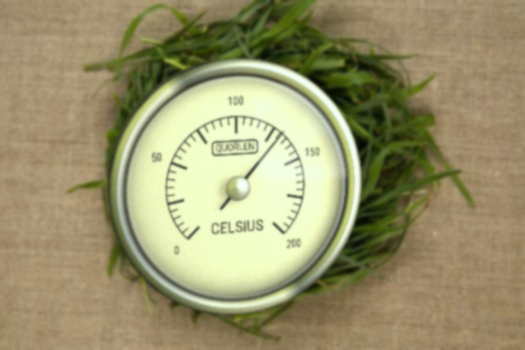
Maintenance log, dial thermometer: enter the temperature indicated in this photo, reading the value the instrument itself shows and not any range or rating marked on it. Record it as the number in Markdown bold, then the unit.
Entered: **130** °C
